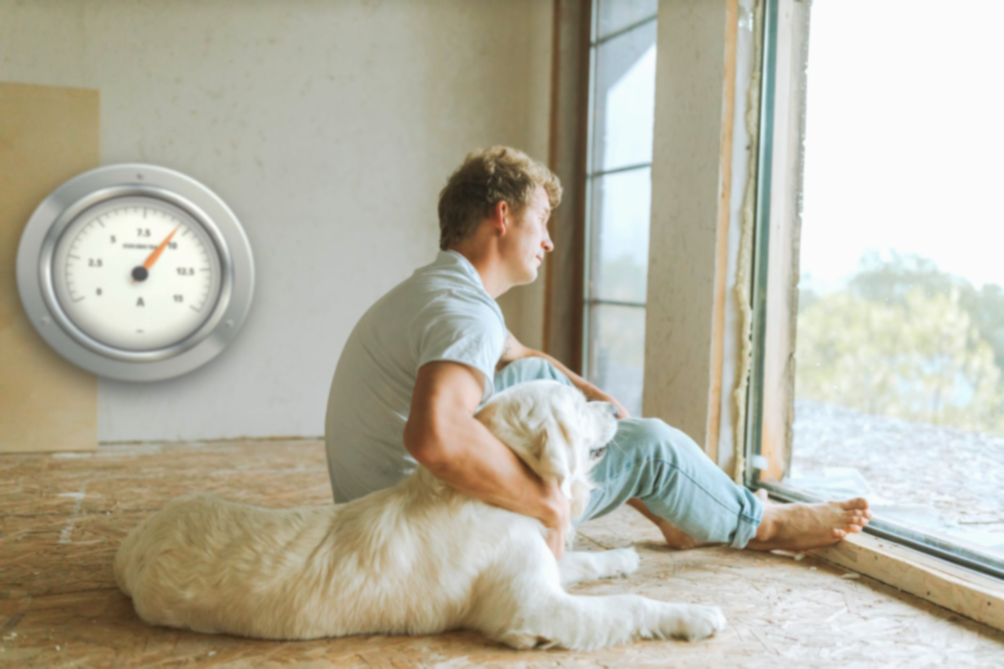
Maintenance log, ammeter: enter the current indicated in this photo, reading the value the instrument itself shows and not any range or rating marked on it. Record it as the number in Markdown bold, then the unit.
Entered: **9.5** A
